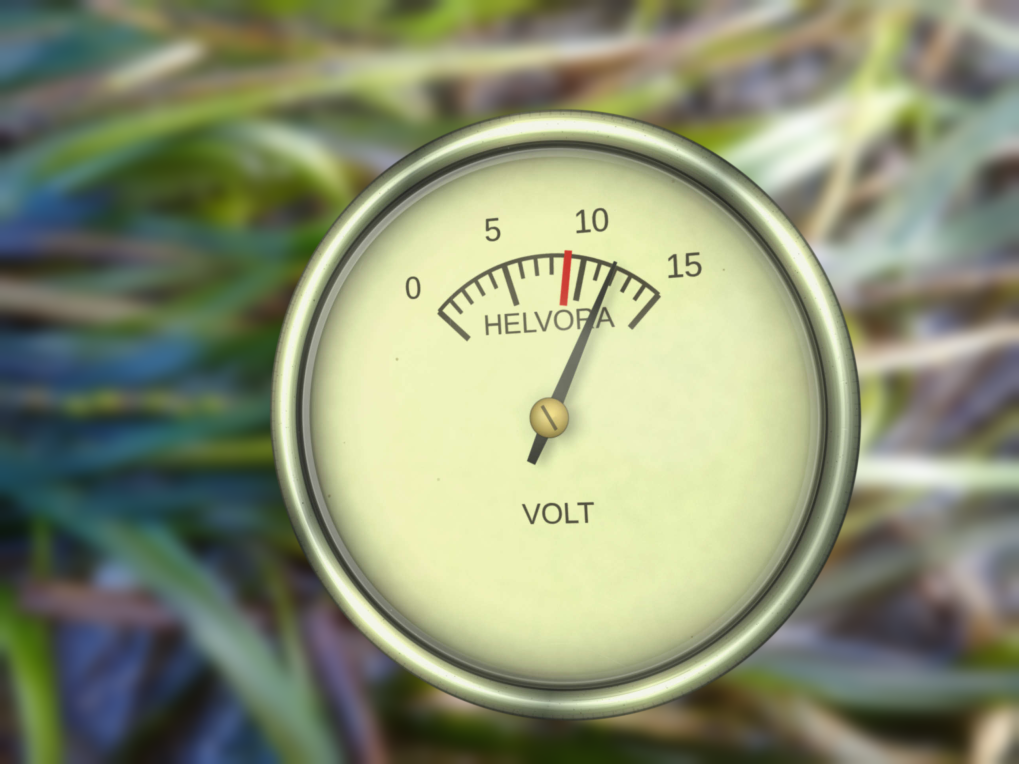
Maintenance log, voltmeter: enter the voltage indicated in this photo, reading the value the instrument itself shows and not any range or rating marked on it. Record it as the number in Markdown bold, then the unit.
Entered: **12** V
